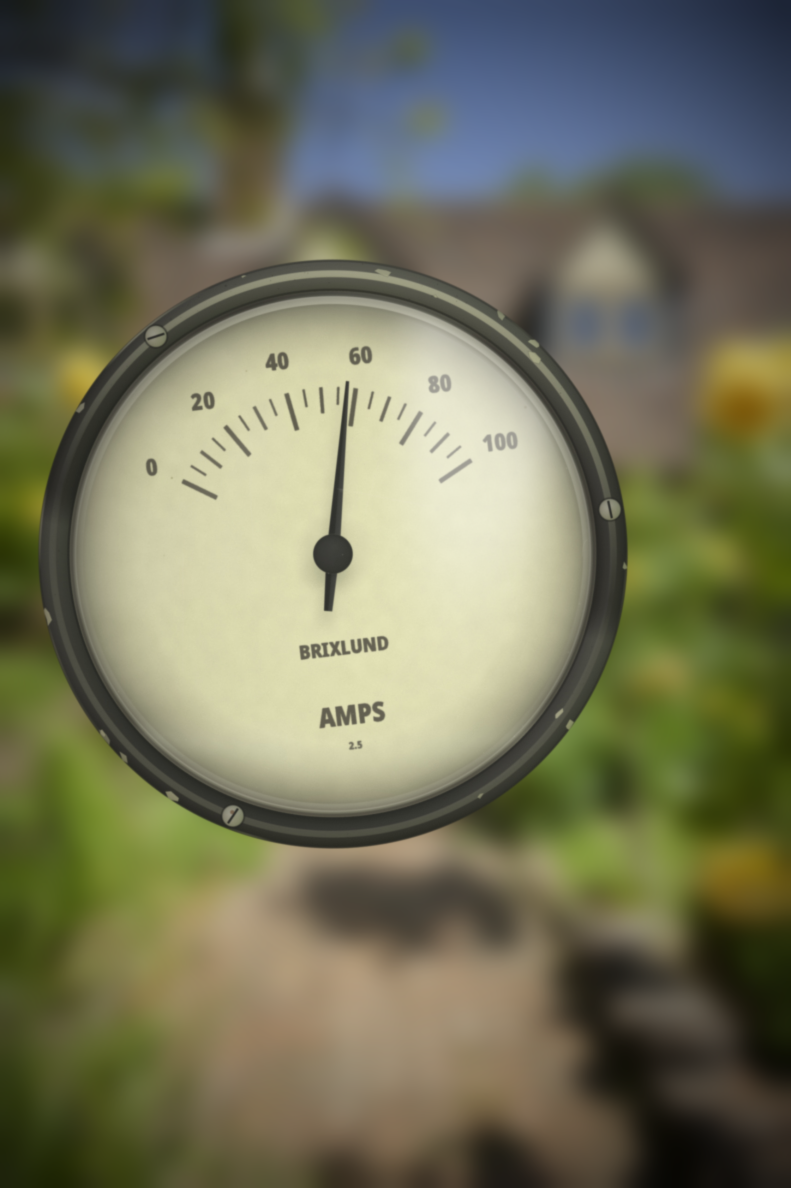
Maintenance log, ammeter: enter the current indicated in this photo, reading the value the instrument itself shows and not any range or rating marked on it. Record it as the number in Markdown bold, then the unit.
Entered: **57.5** A
